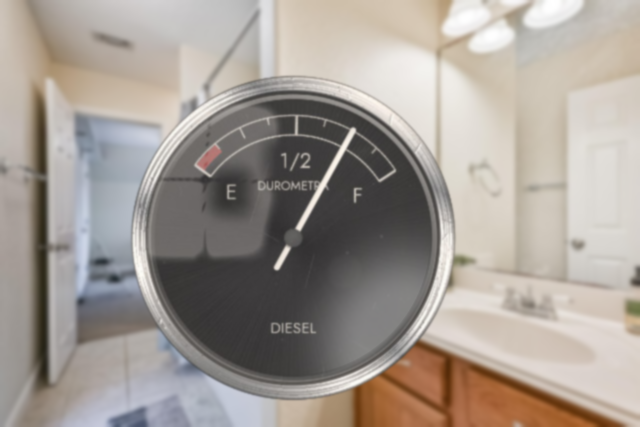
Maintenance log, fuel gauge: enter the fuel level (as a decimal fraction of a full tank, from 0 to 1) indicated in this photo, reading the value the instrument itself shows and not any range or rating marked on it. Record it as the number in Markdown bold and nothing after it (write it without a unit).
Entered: **0.75**
